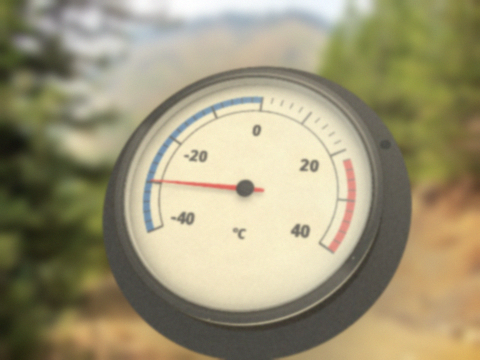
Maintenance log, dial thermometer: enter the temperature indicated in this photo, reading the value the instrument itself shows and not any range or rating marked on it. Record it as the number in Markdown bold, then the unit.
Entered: **-30** °C
